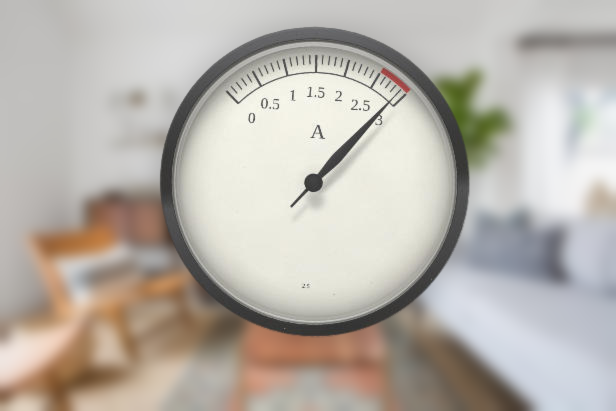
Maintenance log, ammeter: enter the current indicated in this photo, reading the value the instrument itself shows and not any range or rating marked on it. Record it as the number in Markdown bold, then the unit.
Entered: **2.9** A
